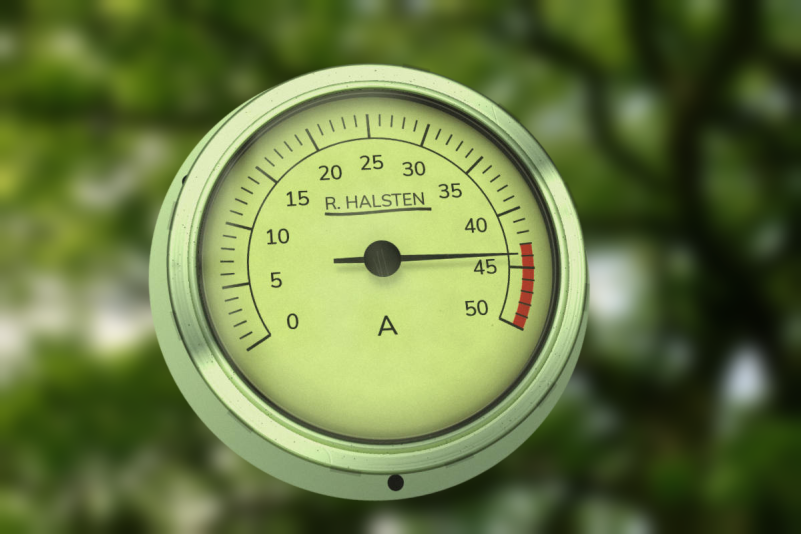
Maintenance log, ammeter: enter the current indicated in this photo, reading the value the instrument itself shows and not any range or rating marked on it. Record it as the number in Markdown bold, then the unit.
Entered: **44** A
